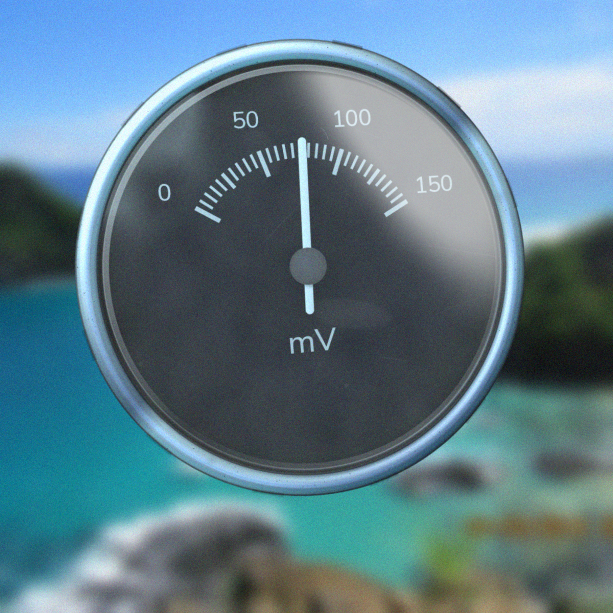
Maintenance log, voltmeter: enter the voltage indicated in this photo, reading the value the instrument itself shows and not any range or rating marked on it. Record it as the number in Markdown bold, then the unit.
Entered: **75** mV
